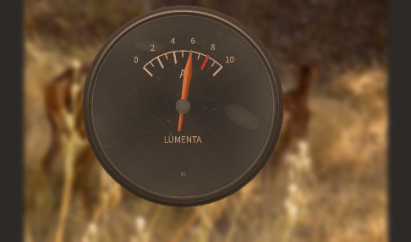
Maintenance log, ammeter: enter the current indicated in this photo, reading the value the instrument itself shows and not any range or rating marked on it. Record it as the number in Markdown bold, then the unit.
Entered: **6** A
